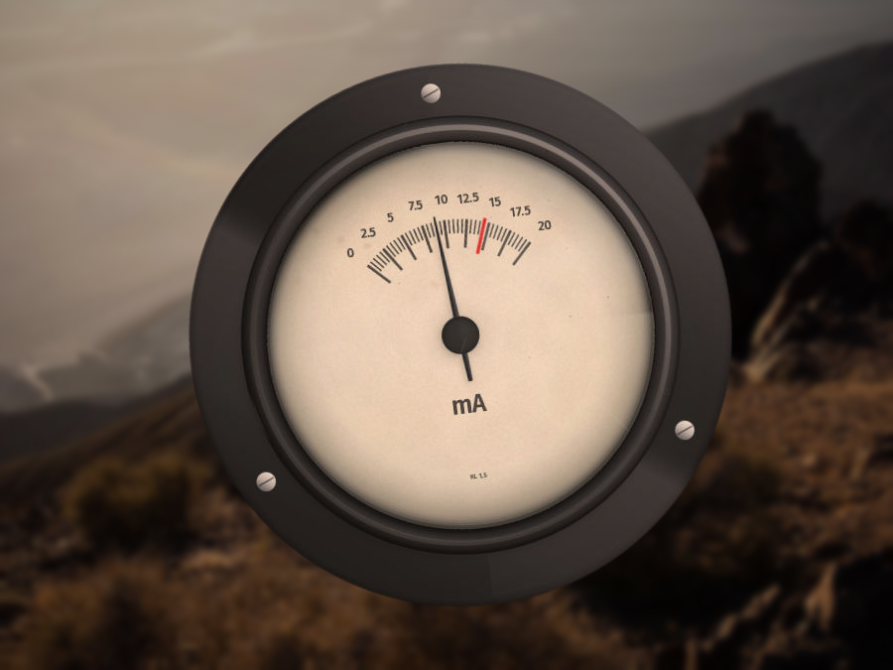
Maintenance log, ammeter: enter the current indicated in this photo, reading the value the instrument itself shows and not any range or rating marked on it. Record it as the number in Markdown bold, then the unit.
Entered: **9** mA
